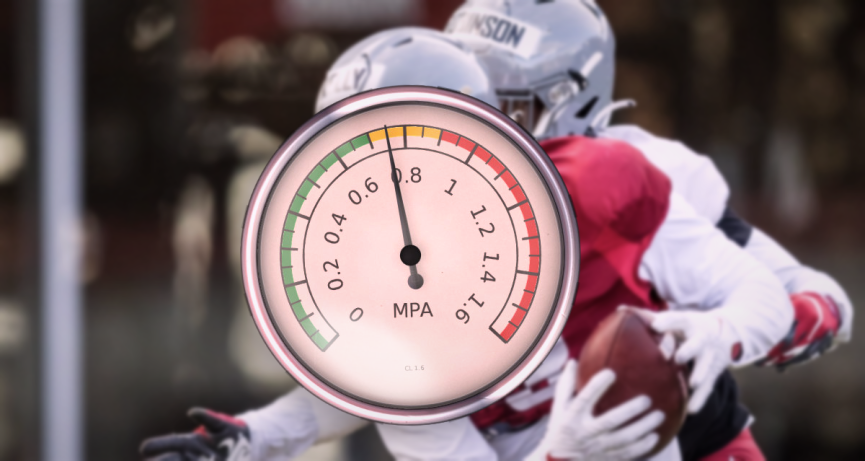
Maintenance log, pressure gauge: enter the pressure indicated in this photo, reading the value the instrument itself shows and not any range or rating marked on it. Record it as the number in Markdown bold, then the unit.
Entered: **0.75** MPa
